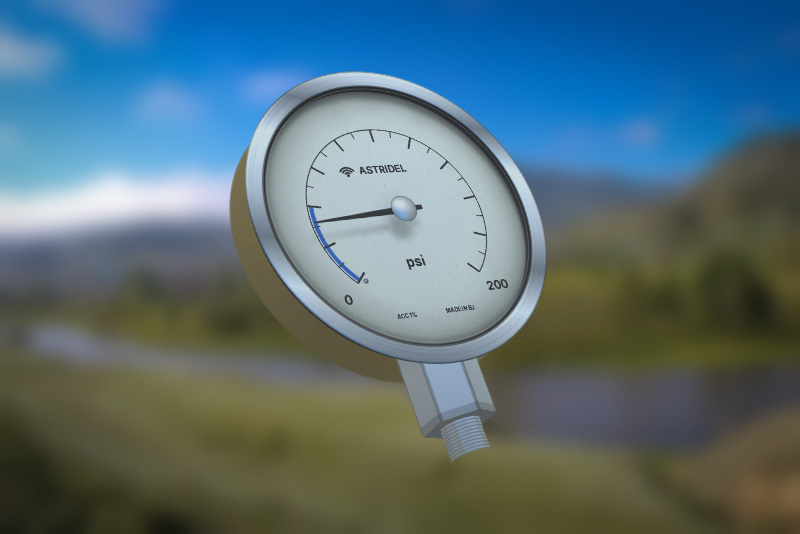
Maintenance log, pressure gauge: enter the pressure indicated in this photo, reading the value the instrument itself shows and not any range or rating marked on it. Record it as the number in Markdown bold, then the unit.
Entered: **30** psi
